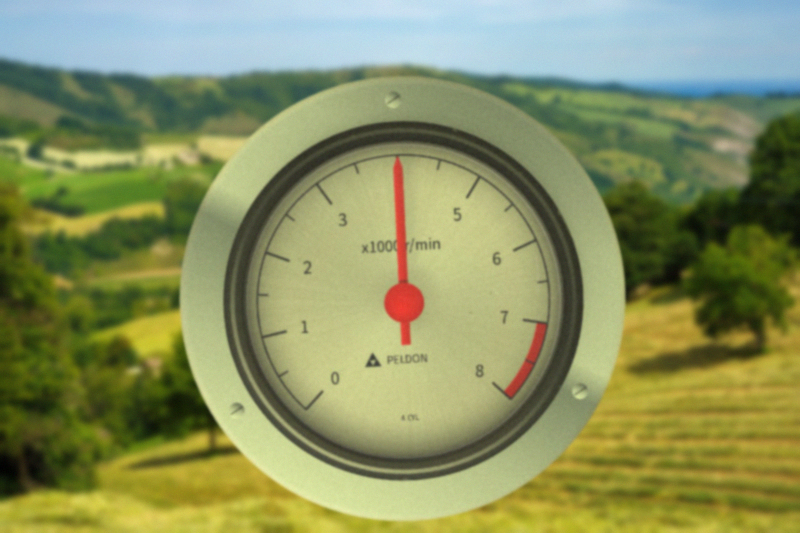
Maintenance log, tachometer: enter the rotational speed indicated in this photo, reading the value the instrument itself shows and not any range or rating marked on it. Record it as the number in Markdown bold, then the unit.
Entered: **4000** rpm
